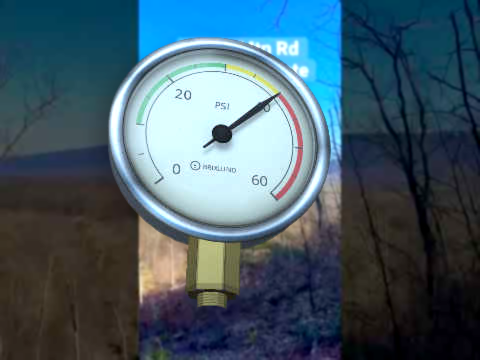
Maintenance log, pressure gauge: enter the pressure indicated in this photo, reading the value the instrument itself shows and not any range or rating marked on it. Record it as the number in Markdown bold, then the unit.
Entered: **40** psi
